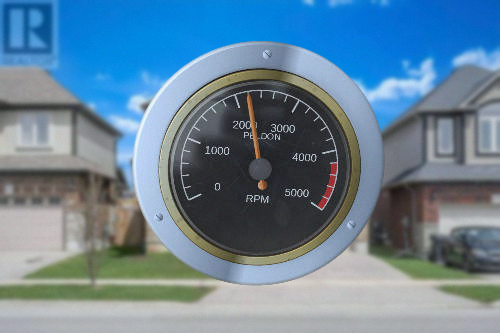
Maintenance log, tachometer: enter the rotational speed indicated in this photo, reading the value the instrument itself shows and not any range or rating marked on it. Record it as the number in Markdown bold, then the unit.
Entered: **2200** rpm
